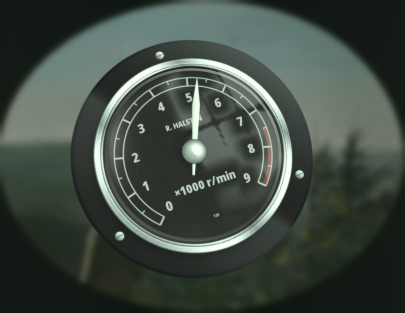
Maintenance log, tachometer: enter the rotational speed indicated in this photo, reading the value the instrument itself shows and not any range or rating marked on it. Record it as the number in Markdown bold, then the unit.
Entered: **5250** rpm
